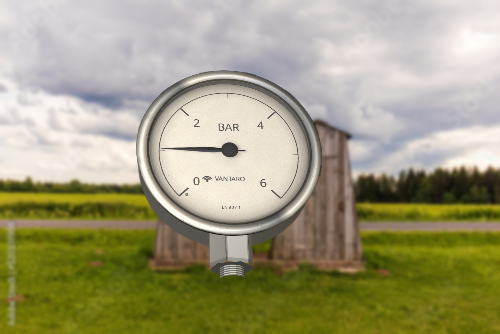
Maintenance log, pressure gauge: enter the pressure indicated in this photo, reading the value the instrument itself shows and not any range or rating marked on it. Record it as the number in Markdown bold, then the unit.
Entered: **1** bar
